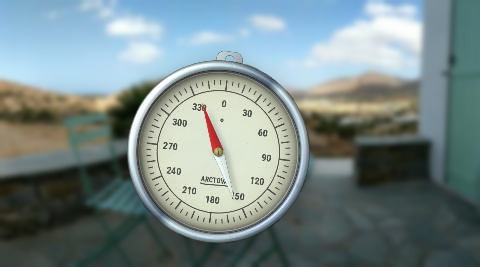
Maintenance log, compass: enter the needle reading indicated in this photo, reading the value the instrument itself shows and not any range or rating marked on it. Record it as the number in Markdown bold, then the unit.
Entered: **335** °
